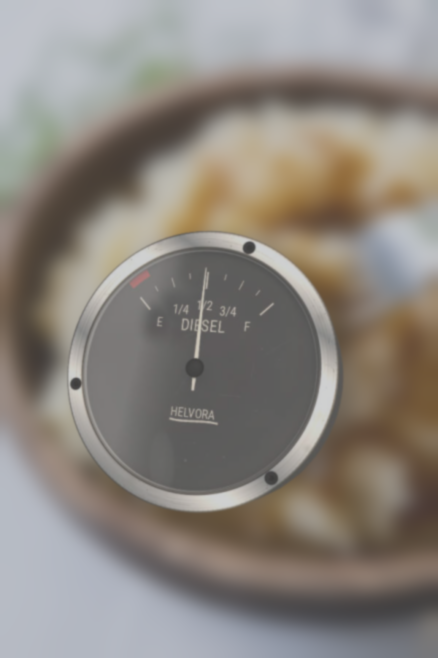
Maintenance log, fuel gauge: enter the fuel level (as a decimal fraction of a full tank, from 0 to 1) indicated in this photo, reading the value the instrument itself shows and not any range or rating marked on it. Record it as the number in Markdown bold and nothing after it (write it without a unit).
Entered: **0.5**
